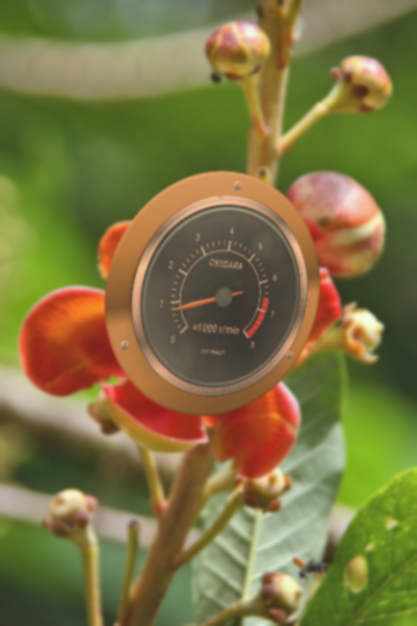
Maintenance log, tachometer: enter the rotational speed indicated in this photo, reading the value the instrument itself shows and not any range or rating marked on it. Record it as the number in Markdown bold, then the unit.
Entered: **800** rpm
